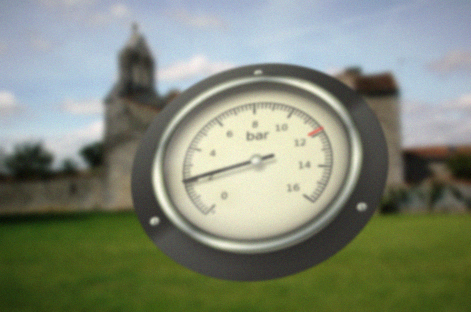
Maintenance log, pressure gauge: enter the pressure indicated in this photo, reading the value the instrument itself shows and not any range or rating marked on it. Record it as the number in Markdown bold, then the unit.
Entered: **2** bar
